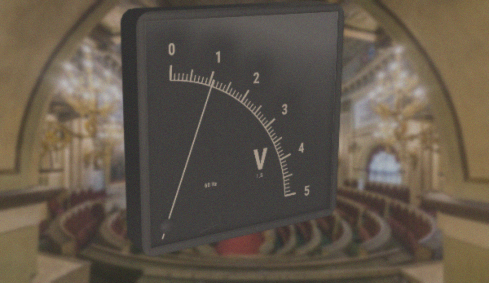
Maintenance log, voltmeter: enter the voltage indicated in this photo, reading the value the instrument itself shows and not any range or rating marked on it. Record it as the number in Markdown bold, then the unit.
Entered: **1** V
